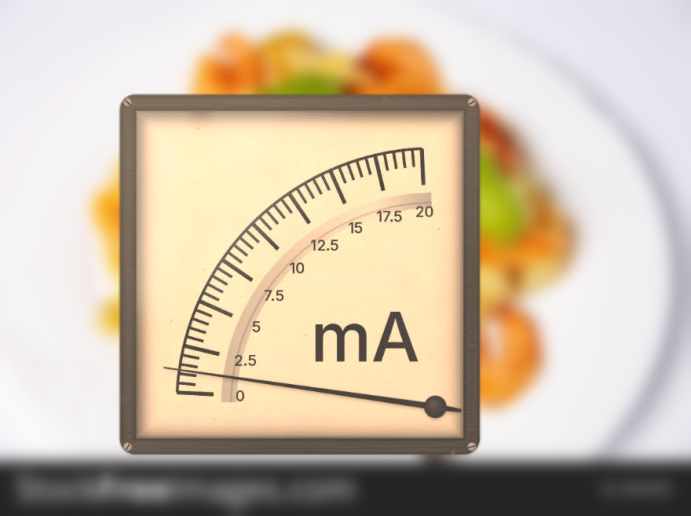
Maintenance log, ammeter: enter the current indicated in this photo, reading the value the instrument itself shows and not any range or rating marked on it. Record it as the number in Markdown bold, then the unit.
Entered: **1.25** mA
